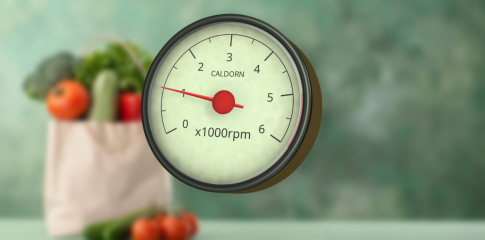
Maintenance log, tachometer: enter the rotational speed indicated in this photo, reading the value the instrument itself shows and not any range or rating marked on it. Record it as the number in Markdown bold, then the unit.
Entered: **1000** rpm
